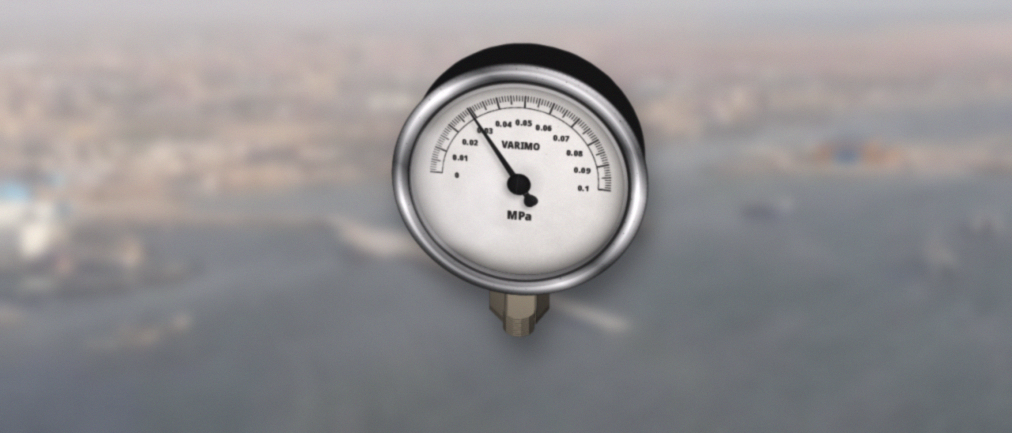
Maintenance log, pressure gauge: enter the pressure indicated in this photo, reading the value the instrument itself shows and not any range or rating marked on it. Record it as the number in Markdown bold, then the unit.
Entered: **0.03** MPa
